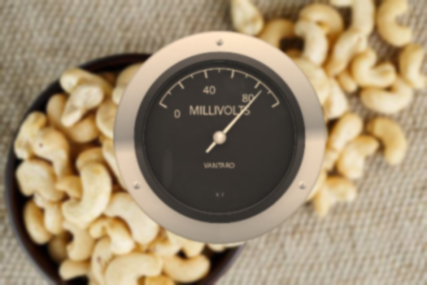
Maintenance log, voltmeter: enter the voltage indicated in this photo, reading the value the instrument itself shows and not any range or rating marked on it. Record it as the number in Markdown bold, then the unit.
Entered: **85** mV
